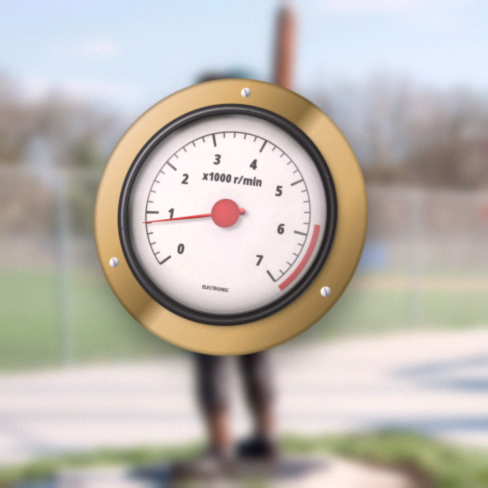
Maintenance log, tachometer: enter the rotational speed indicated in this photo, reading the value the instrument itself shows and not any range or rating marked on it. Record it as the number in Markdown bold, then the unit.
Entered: **800** rpm
